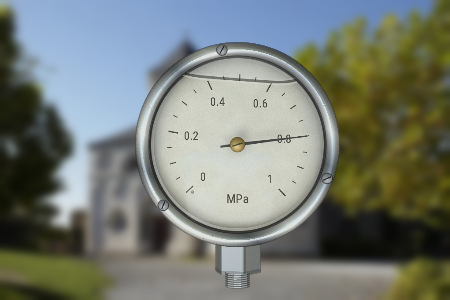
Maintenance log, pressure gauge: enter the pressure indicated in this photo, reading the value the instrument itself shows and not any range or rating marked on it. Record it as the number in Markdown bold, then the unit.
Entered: **0.8** MPa
